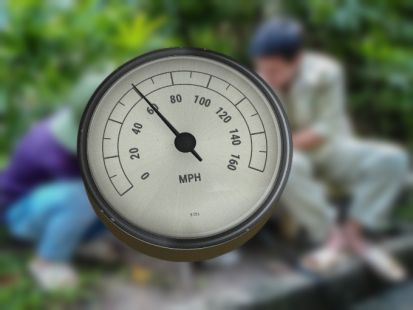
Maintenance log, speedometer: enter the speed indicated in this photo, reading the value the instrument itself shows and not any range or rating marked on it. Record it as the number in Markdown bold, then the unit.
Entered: **60** mph
